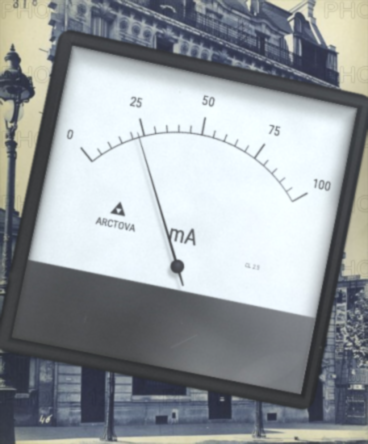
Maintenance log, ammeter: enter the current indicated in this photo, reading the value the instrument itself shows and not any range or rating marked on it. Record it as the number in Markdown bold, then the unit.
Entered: **22.5** mA
